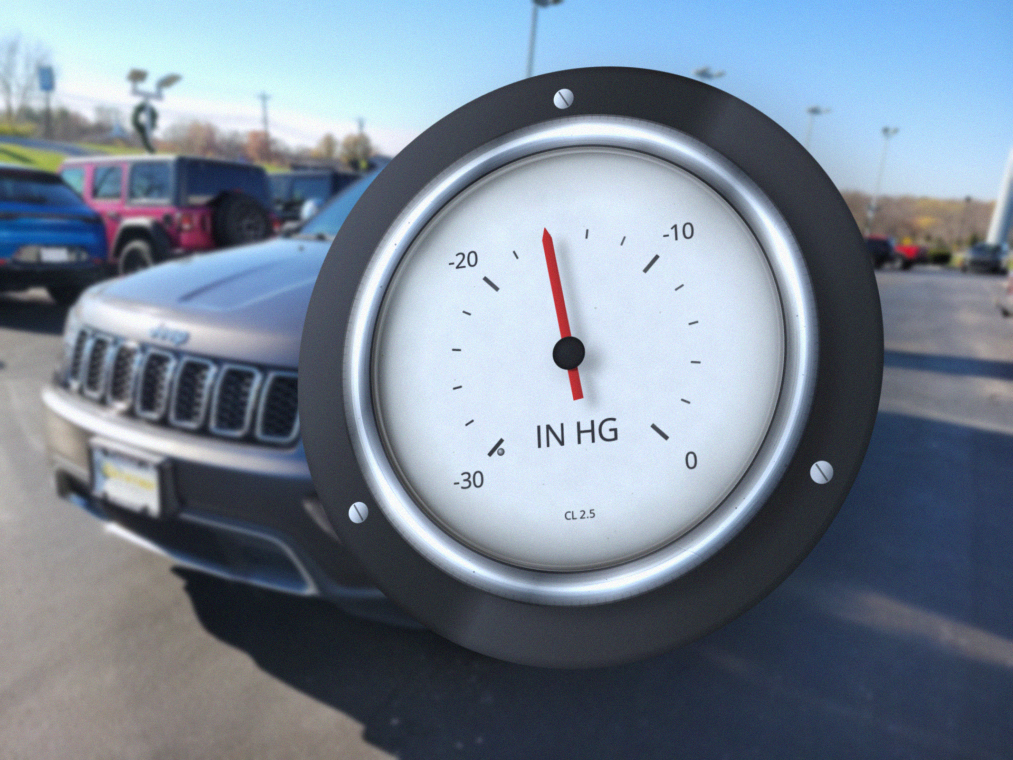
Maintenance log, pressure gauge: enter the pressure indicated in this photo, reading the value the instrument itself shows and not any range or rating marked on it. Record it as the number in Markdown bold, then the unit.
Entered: **-16** inHg
